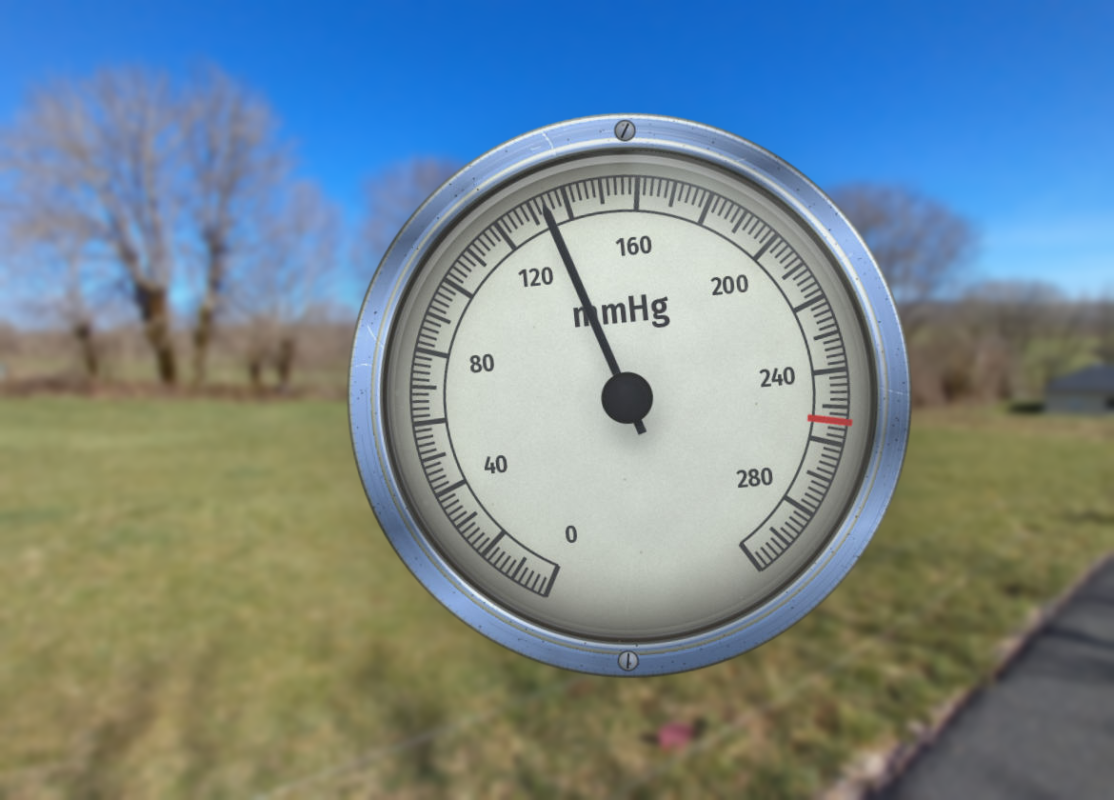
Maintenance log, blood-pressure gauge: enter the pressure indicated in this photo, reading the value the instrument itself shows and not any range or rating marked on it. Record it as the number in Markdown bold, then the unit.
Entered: **134** mmHg
